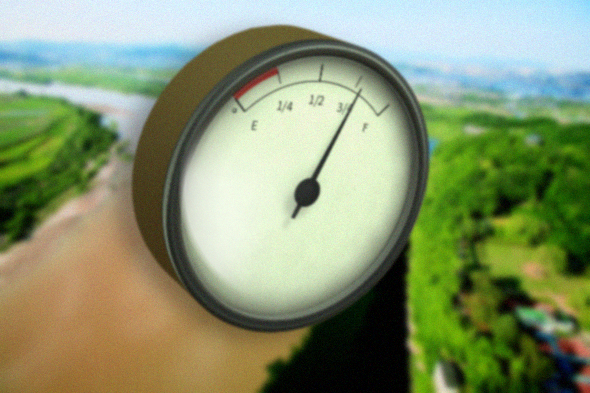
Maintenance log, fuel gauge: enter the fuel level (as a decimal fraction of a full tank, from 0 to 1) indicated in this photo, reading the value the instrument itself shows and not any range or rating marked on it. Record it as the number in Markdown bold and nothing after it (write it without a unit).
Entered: **0.75**
